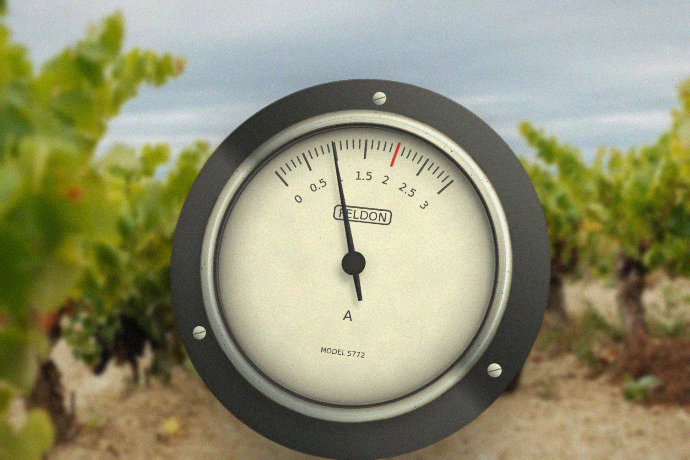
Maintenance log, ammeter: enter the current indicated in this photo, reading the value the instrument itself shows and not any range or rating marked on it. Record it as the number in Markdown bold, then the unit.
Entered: **1** A
